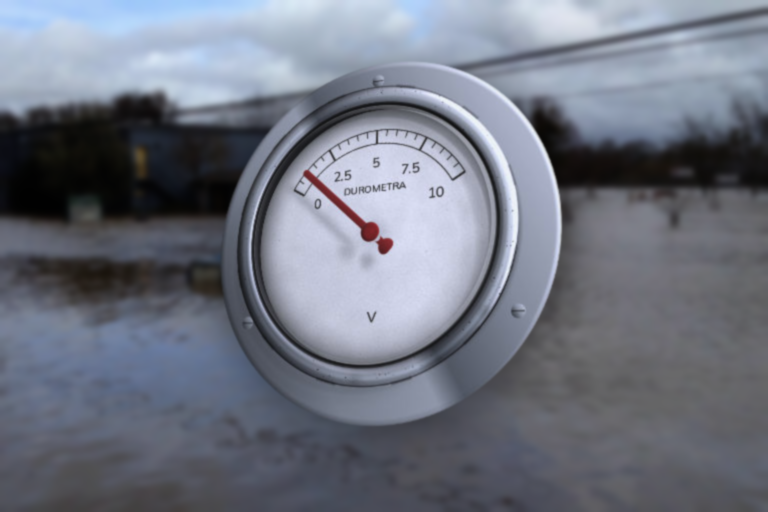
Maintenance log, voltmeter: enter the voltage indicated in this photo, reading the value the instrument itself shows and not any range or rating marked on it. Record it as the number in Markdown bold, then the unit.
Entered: **1** V
